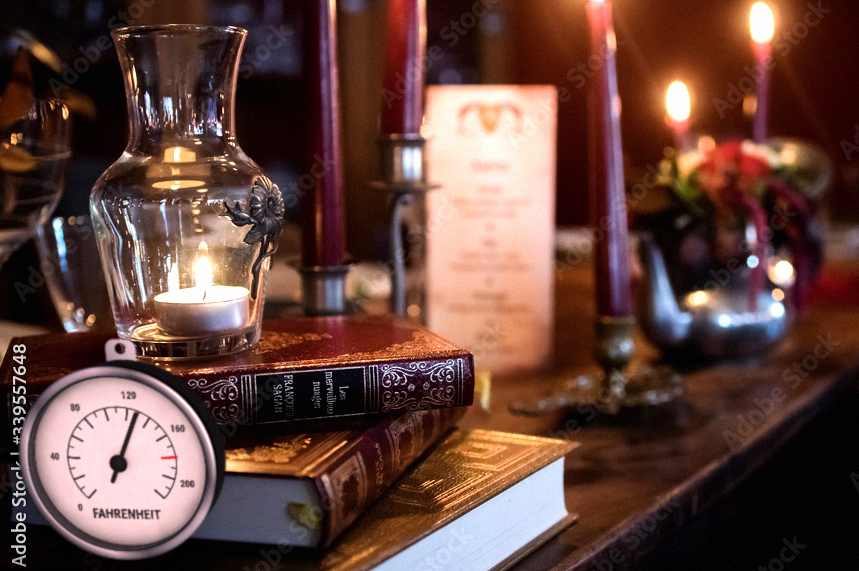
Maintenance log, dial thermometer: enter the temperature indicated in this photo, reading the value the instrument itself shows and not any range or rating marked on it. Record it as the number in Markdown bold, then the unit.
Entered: **130** °F
